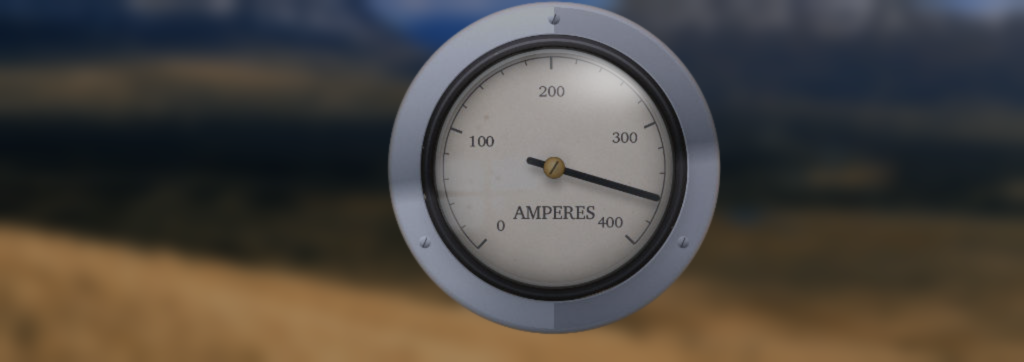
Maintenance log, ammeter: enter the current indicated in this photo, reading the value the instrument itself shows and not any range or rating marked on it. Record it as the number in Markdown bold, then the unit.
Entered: **360** A
